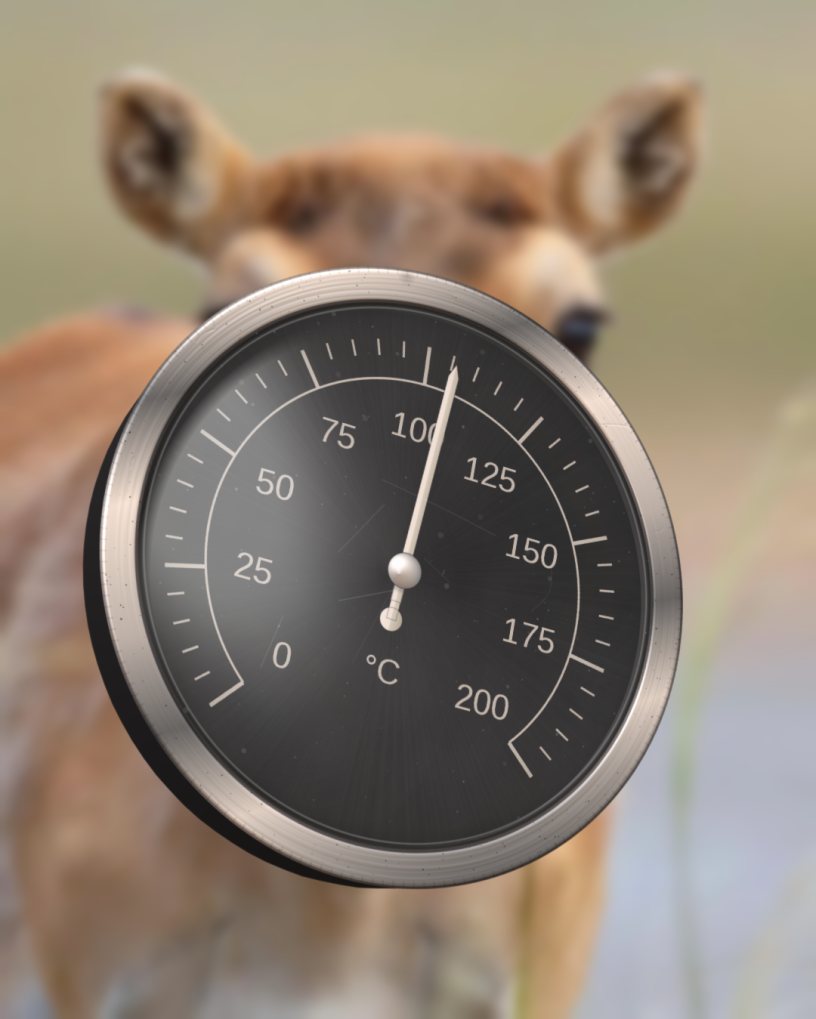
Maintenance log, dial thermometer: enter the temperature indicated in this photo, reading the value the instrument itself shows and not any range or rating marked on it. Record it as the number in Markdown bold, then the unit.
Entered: **105** °C
